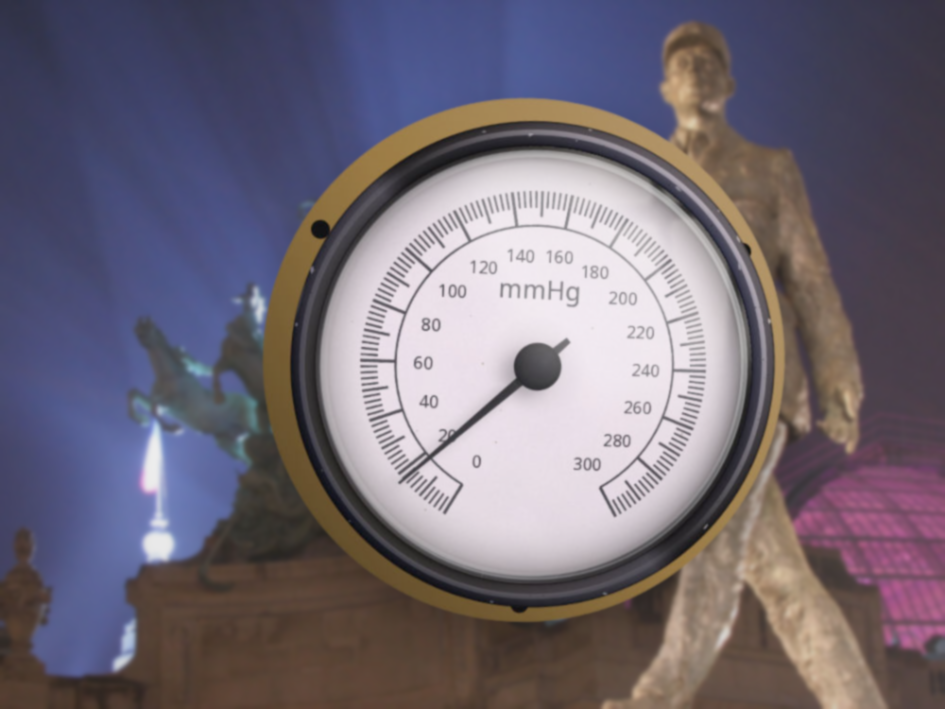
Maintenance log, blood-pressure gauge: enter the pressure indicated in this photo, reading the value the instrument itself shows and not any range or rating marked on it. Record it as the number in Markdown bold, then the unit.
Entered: **18** mmHg
